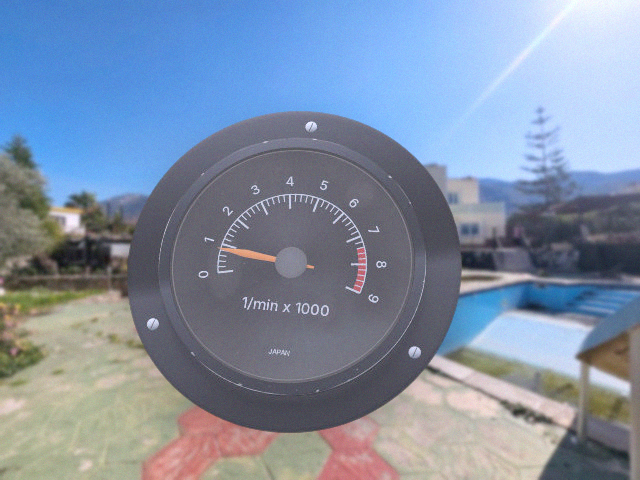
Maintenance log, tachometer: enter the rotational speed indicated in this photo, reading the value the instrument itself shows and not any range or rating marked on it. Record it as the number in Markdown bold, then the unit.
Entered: **800** rpm
